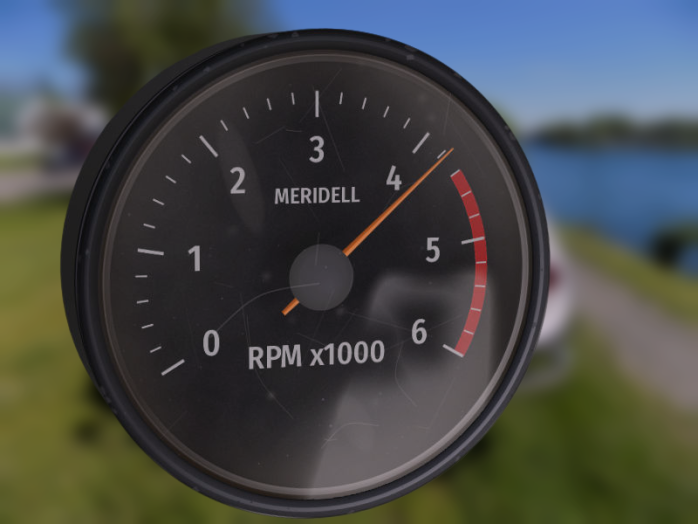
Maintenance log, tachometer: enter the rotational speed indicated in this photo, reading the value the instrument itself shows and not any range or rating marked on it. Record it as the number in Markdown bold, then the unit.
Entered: **4200** rpm
